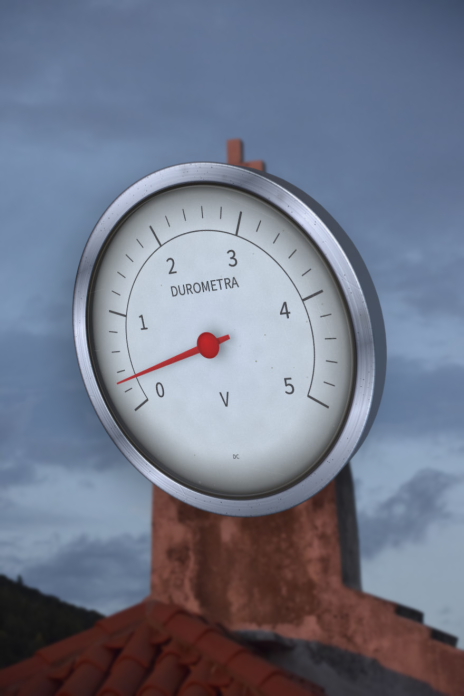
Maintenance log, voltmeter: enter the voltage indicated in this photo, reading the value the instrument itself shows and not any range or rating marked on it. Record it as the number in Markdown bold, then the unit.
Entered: **0.3** V
